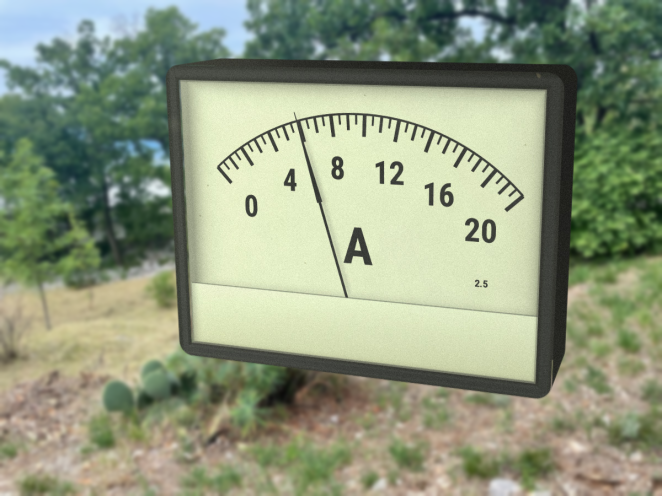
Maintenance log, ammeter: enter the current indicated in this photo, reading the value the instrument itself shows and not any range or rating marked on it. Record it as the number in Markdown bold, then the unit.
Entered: **6** A
